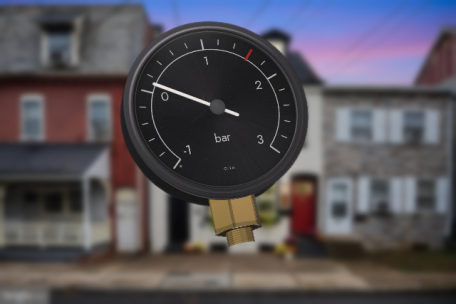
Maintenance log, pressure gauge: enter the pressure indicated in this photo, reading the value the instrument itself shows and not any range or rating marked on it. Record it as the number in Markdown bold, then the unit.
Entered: **0.1** bar
